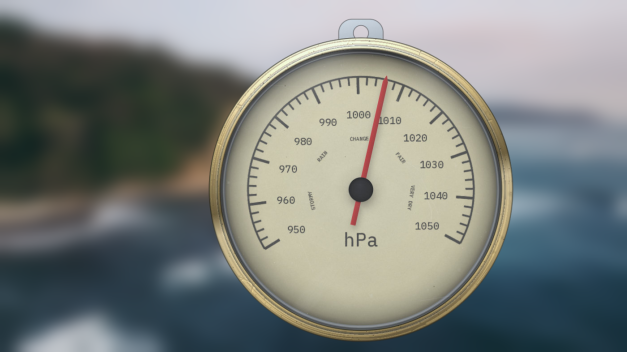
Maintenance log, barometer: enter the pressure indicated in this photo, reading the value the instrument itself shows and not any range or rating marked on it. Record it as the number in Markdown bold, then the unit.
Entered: **1006** hPa
